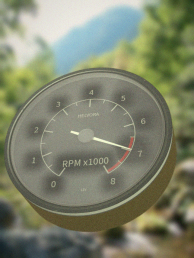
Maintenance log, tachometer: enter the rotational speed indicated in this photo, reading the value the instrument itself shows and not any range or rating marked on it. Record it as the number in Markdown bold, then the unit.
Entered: **7000** rpm
